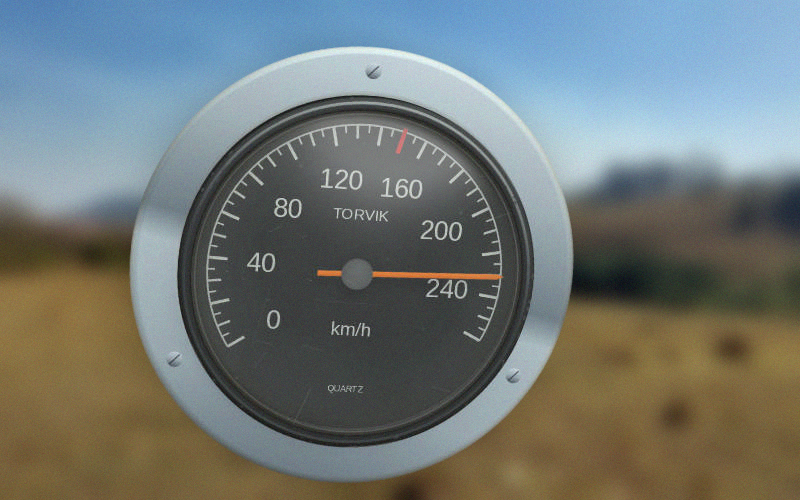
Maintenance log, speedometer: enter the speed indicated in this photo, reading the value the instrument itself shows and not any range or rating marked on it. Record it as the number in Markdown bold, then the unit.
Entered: **230** km/h
